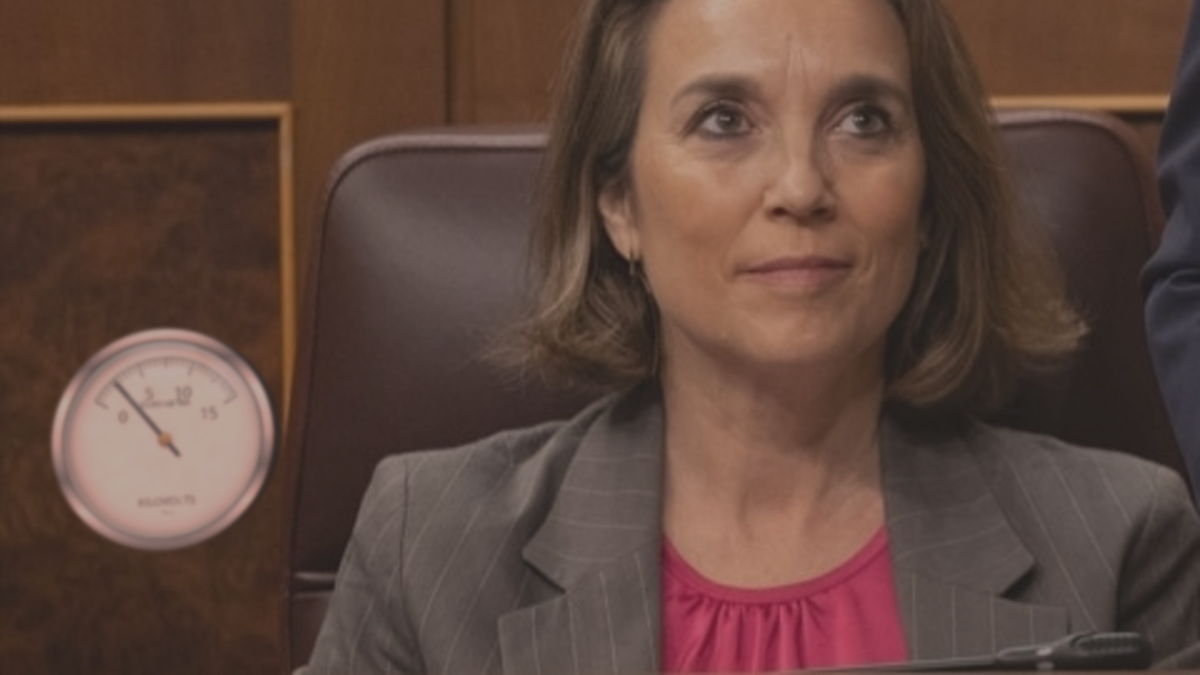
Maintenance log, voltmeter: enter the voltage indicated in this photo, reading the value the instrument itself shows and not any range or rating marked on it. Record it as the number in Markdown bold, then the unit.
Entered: **2.5** kV
